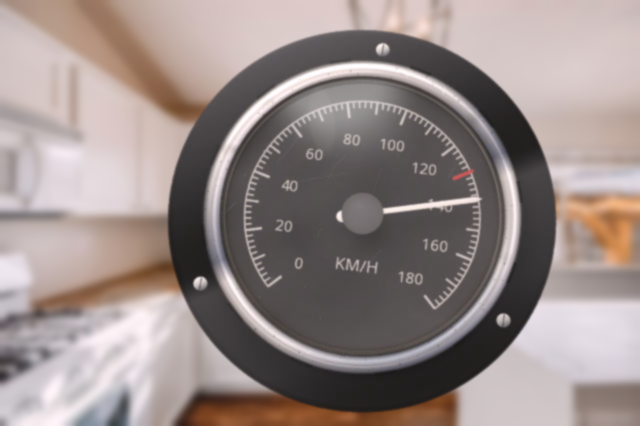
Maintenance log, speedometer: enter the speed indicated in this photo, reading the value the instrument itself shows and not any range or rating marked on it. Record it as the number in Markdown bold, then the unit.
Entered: **140** km/h
